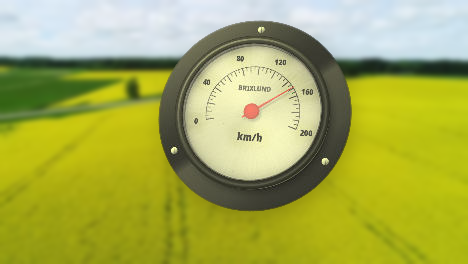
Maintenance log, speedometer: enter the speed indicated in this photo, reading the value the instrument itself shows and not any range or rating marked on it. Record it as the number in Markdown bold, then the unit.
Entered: **150** km/h
